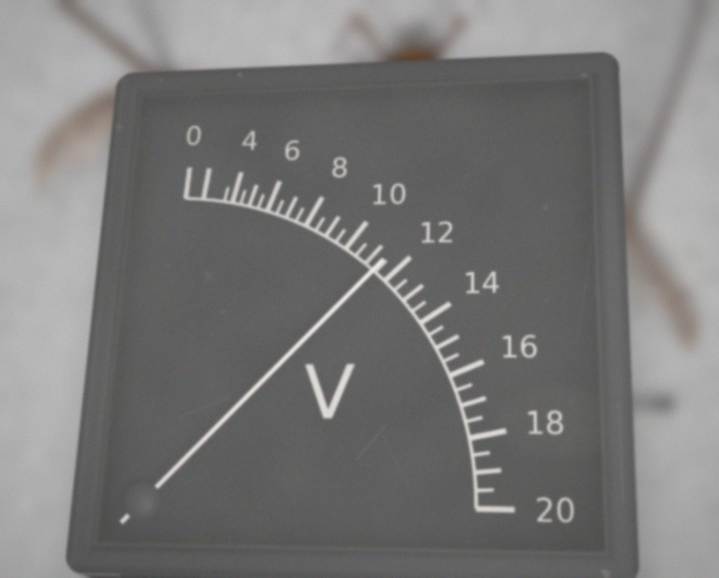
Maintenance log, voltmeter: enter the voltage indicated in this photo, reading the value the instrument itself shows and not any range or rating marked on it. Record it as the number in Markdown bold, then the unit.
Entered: **11.5** V
